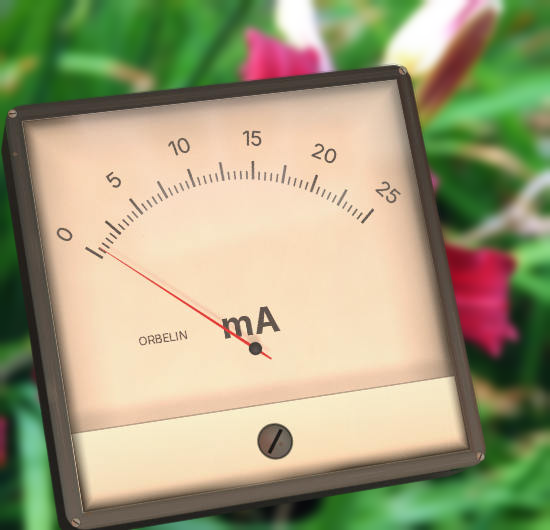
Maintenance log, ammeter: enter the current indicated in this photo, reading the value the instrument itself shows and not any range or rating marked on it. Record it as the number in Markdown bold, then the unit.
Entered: **0.5** mA
